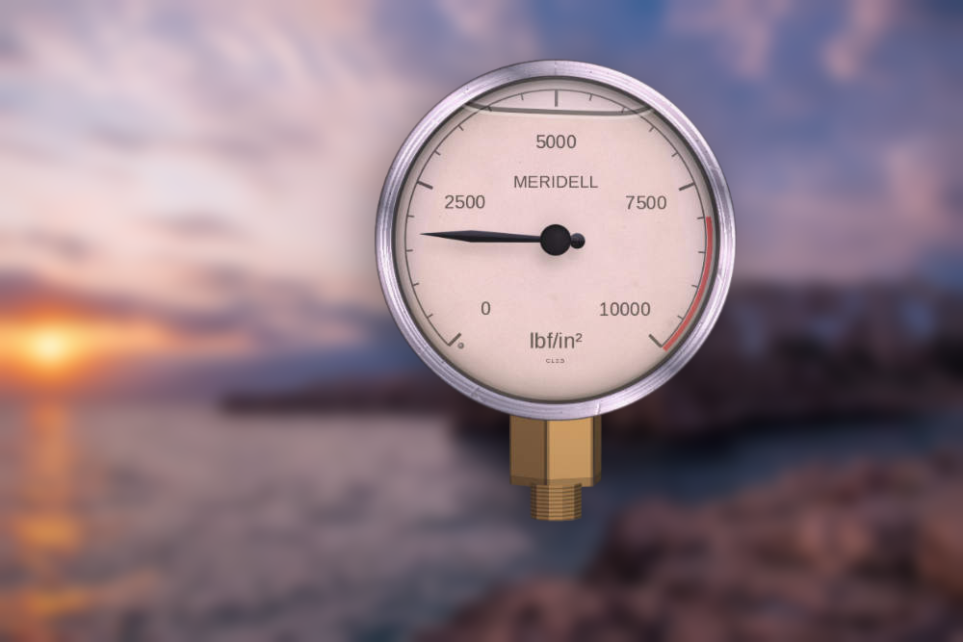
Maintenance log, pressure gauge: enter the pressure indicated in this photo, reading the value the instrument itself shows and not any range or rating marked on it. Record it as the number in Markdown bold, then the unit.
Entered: **1750** psi
